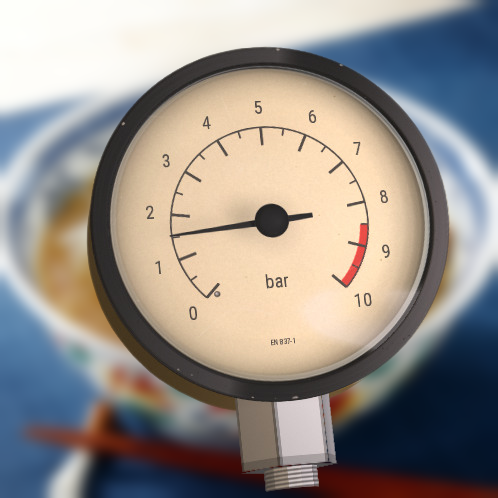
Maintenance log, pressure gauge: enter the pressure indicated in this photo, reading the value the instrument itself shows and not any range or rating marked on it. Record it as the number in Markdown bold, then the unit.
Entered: **1.5** bar
